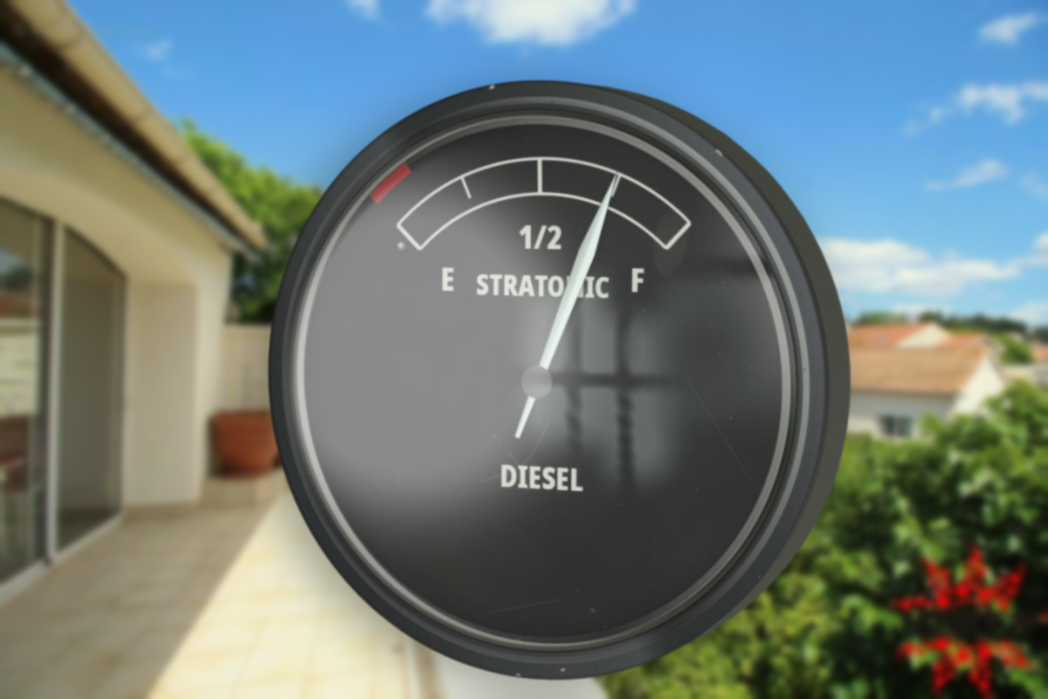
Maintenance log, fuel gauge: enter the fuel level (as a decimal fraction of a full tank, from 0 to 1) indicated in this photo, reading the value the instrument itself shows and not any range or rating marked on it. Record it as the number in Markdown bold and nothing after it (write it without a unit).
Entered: **0.75**
